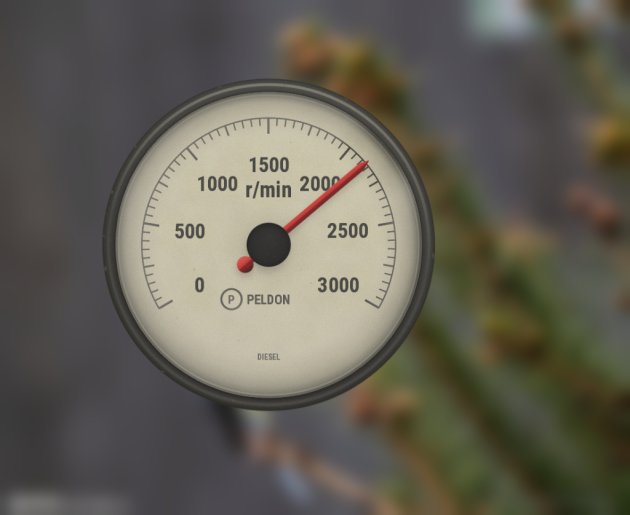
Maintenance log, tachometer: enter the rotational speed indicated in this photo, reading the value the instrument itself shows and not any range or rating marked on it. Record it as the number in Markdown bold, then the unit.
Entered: **2125** rpm
